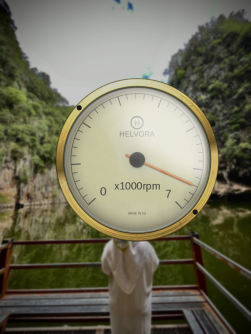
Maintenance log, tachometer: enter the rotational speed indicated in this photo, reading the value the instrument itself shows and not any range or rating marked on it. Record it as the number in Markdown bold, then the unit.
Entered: **6400** rpm
